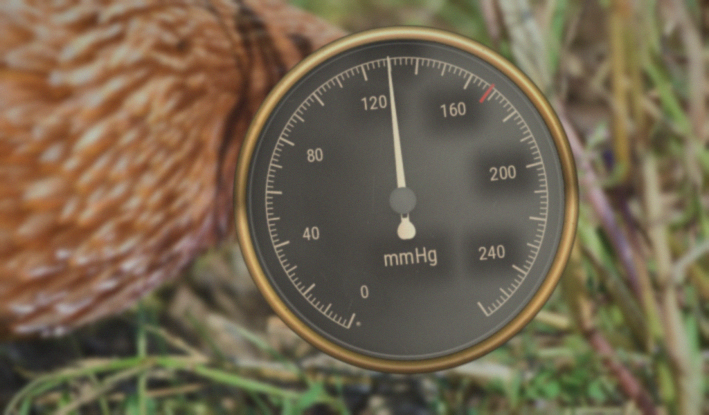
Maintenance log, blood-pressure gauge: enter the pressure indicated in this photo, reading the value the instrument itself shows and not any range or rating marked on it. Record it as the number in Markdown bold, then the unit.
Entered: **130** mmHg
